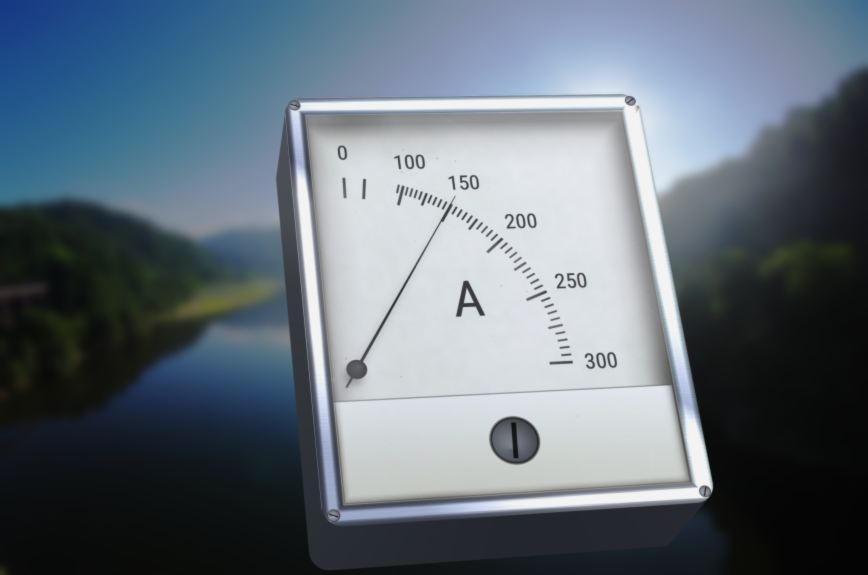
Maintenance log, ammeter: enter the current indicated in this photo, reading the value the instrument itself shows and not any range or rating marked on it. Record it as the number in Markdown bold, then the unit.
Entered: **150** A
